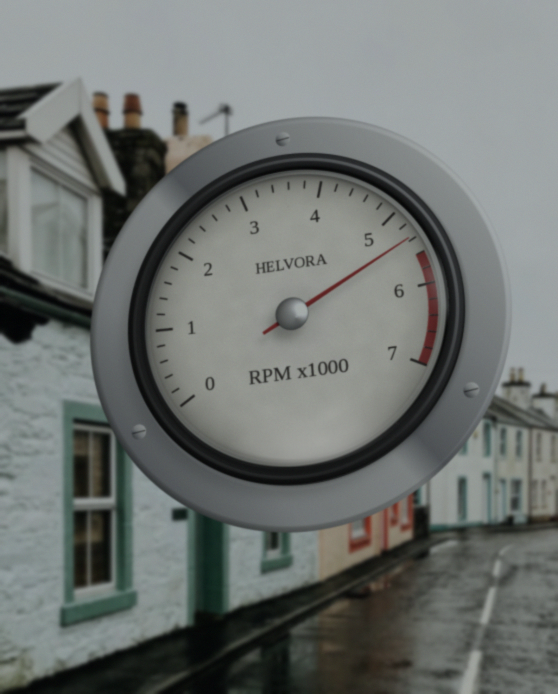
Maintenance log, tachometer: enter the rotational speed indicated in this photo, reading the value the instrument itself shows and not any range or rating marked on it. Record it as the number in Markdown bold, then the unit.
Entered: **5400** rpm
